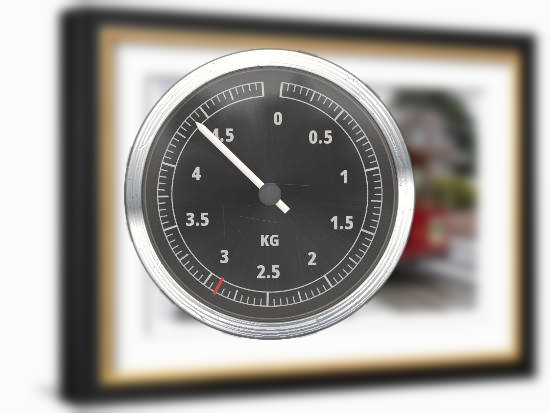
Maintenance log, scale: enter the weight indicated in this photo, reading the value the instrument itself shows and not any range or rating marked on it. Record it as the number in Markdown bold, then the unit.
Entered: **4.4** kg
